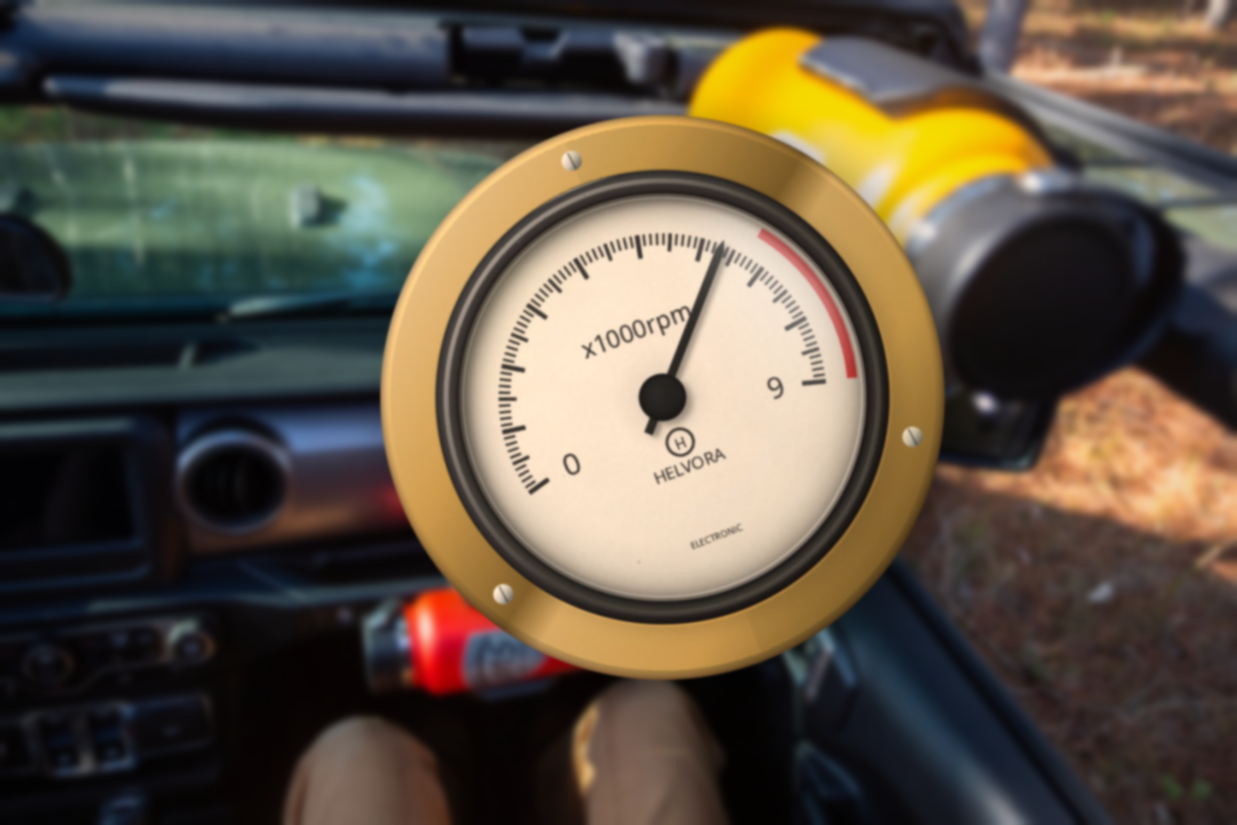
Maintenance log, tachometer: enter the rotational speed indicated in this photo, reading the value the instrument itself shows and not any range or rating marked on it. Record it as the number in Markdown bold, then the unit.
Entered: **6300** rpm
